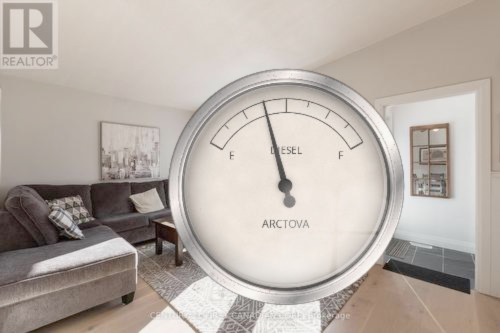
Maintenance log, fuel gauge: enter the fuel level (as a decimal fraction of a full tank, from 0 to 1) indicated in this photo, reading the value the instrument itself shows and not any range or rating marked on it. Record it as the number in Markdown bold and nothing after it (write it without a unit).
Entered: **0.375**
